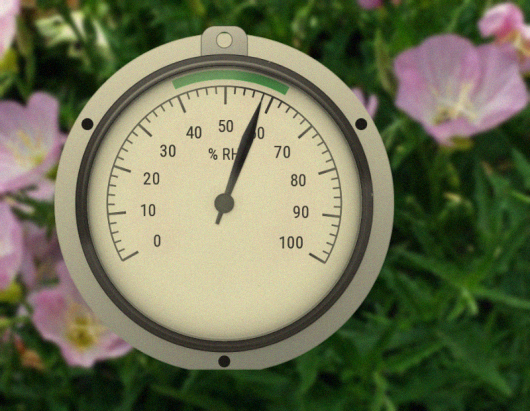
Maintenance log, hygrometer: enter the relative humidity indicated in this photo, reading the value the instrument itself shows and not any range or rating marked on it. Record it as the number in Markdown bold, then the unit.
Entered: **58** %
